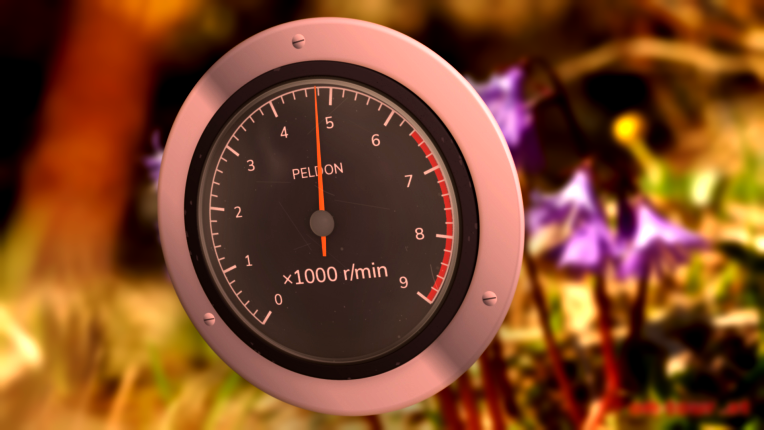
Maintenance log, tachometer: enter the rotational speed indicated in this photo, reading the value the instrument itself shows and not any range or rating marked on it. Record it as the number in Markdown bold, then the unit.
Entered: **4800** rpm
